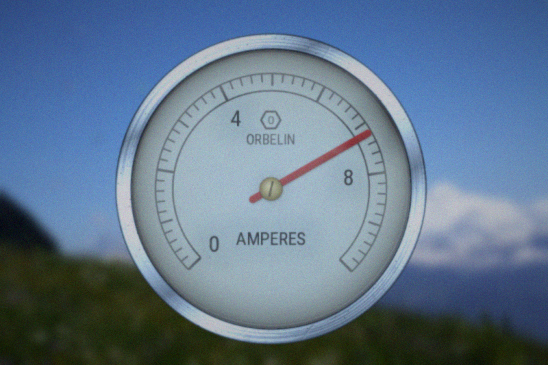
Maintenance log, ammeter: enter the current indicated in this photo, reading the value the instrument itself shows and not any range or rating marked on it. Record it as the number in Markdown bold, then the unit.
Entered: **7.2** A
